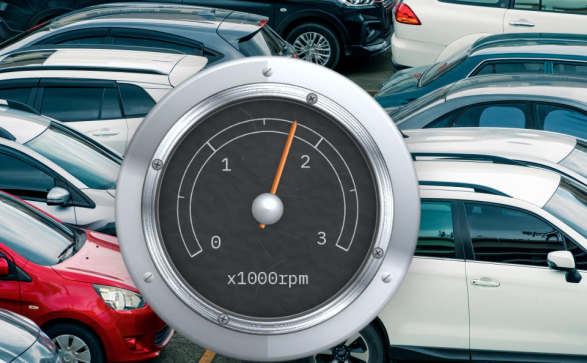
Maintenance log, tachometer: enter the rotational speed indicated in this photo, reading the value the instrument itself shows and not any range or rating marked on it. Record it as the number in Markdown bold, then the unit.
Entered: **1750** rpm
